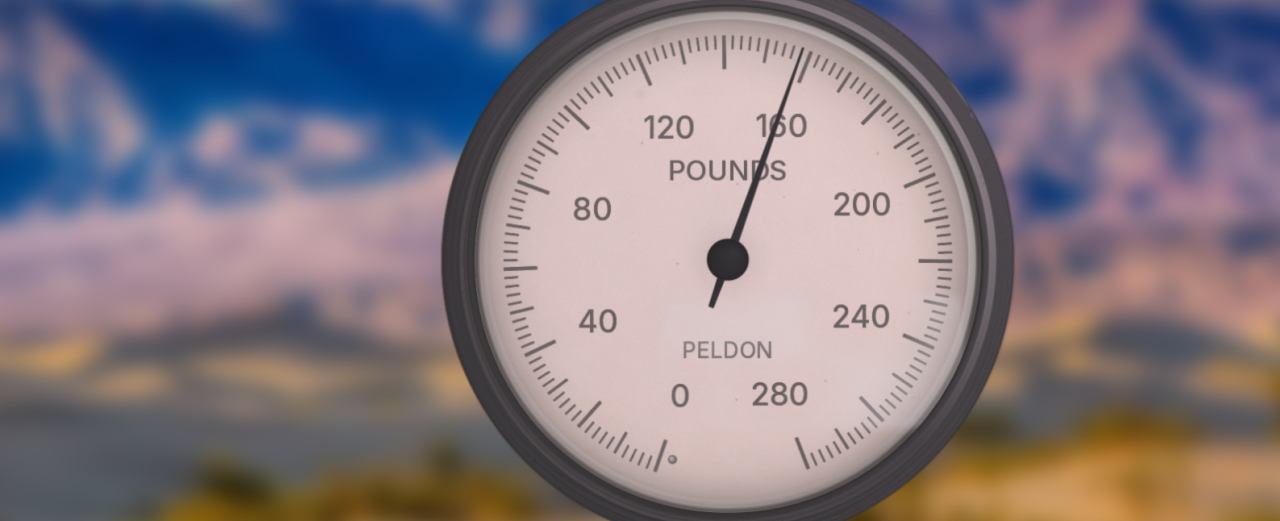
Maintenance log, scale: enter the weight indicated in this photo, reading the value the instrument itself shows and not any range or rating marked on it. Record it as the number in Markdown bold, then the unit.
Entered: **158** lb
